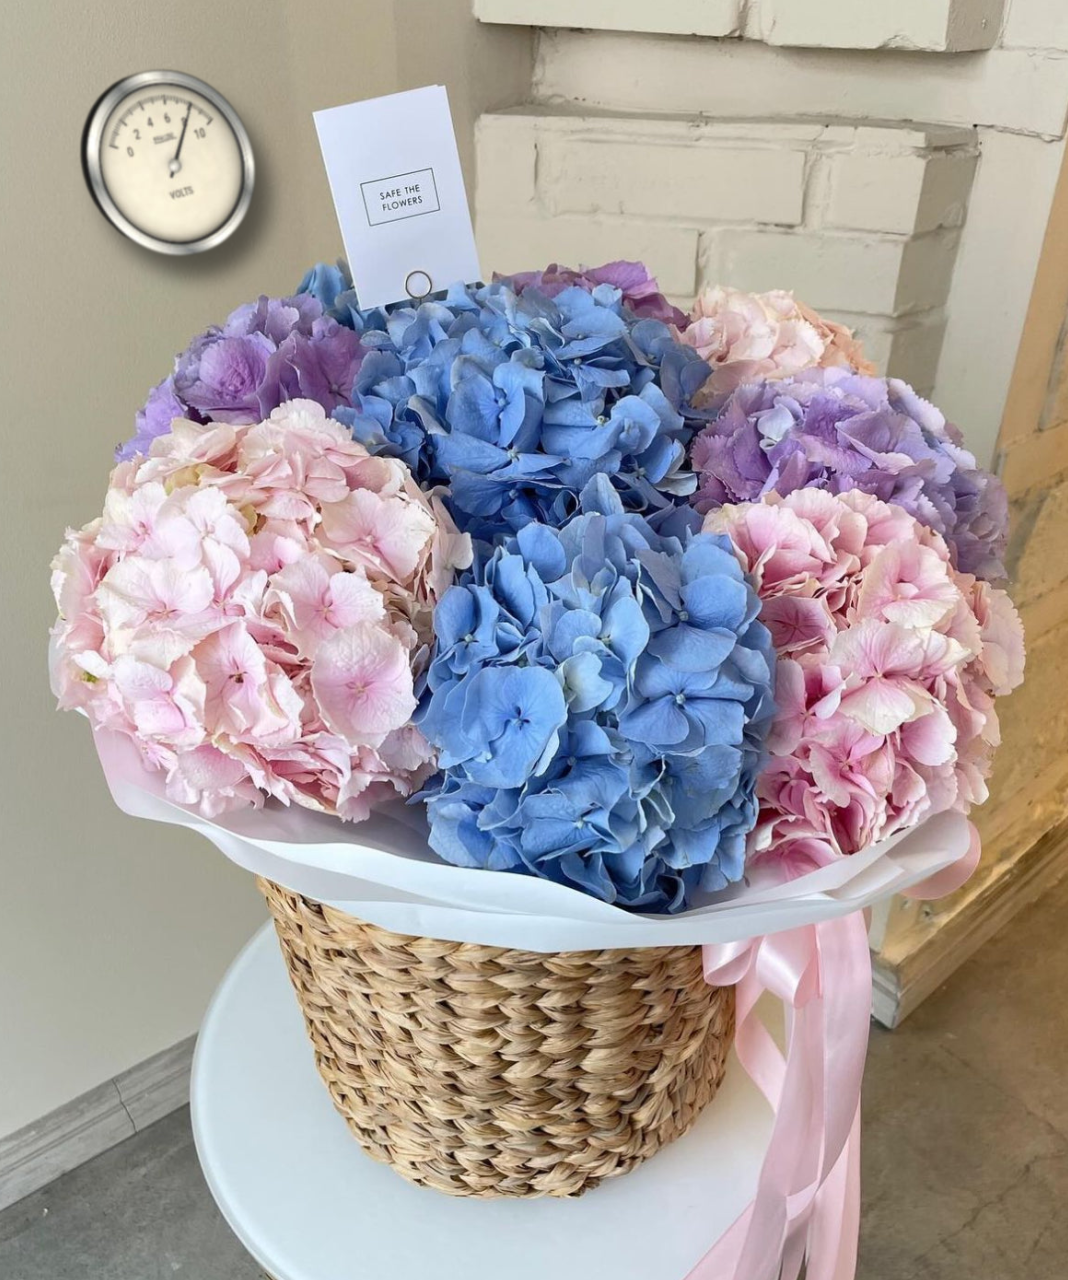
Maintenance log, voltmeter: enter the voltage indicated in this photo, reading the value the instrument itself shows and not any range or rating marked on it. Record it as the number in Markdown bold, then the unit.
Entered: **8** V
